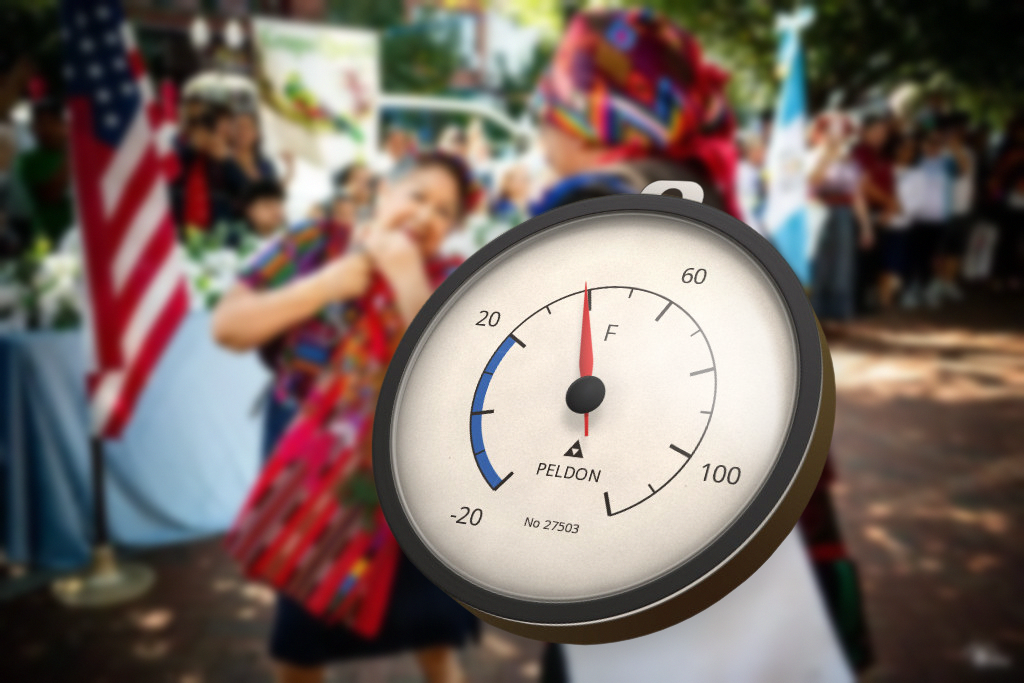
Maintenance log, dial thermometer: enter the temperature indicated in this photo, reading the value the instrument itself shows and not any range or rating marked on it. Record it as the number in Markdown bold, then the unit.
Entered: **40** °F
